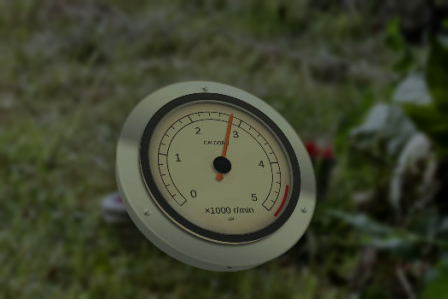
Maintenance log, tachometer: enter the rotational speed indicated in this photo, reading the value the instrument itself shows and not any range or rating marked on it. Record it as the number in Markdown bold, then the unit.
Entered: **2800** rpm
